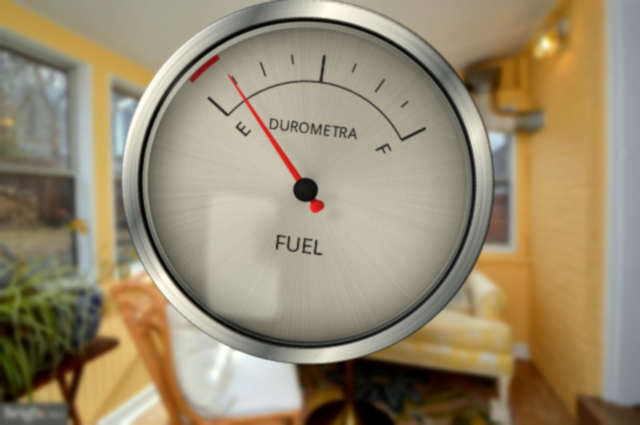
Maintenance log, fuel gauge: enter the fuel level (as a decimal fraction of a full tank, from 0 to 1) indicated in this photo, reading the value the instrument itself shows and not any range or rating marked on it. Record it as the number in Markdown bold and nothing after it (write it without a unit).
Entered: **0.125**
